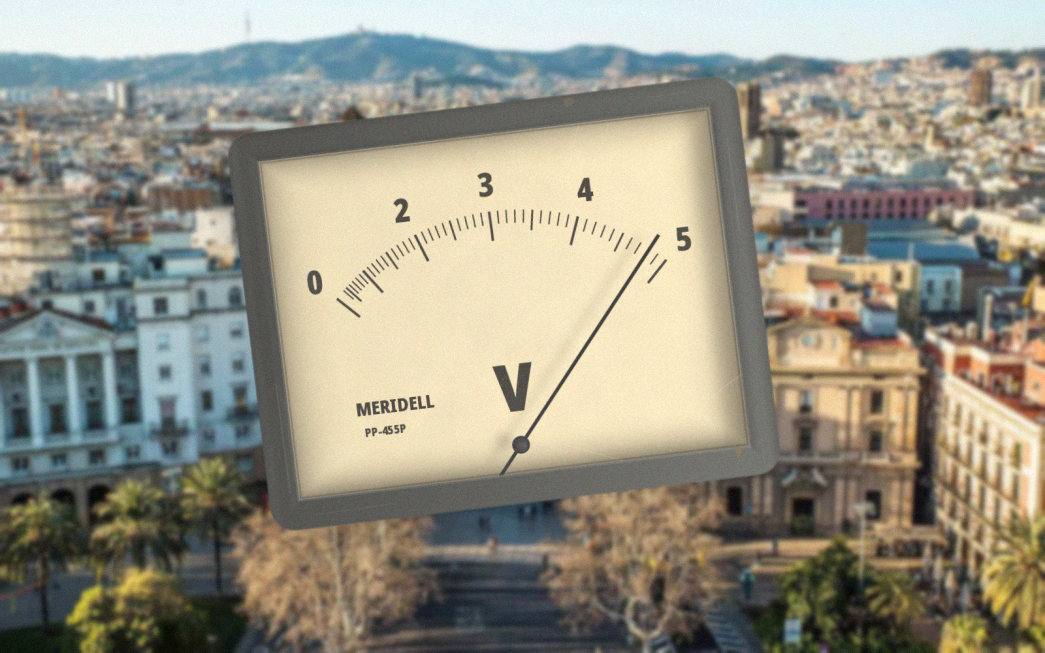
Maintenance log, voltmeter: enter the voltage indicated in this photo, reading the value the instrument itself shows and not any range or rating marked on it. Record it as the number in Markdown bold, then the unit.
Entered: **4.8** V
